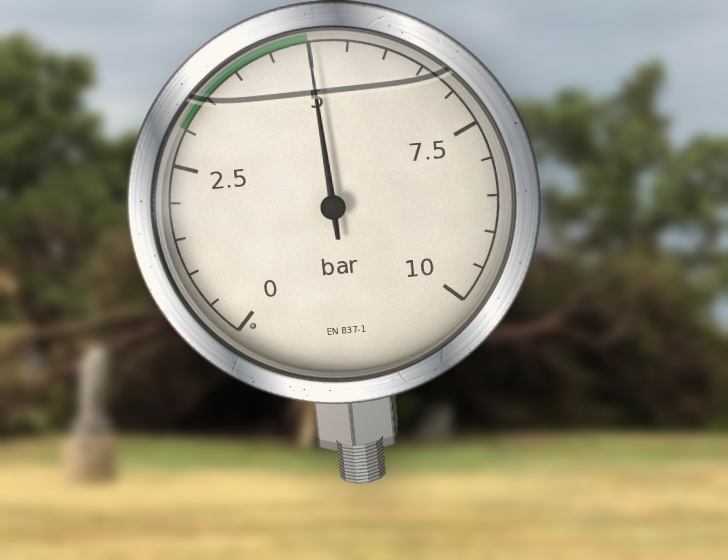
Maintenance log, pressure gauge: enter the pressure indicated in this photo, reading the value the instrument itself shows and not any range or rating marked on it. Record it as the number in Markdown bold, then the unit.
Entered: **5** bar
